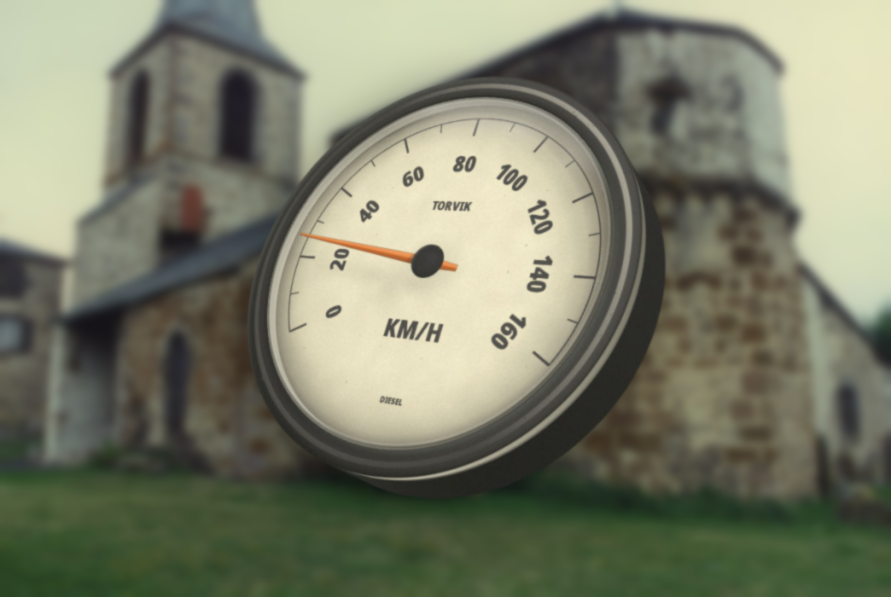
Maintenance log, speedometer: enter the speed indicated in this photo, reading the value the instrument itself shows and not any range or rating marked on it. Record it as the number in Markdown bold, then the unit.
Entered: **25** km/h
